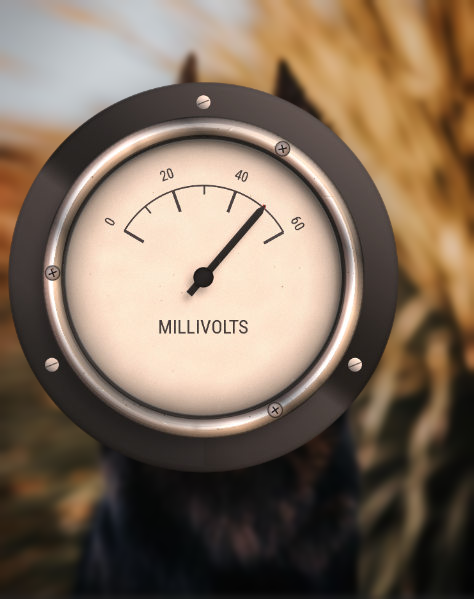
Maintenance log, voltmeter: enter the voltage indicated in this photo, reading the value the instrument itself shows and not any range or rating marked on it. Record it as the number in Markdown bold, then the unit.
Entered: **50** mV
